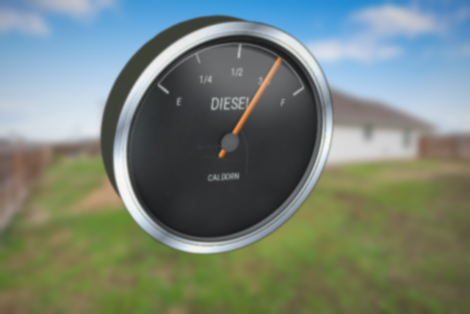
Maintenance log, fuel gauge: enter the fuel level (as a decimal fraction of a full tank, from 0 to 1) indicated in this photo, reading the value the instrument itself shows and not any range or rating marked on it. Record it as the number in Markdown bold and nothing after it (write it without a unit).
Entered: **0.75**
